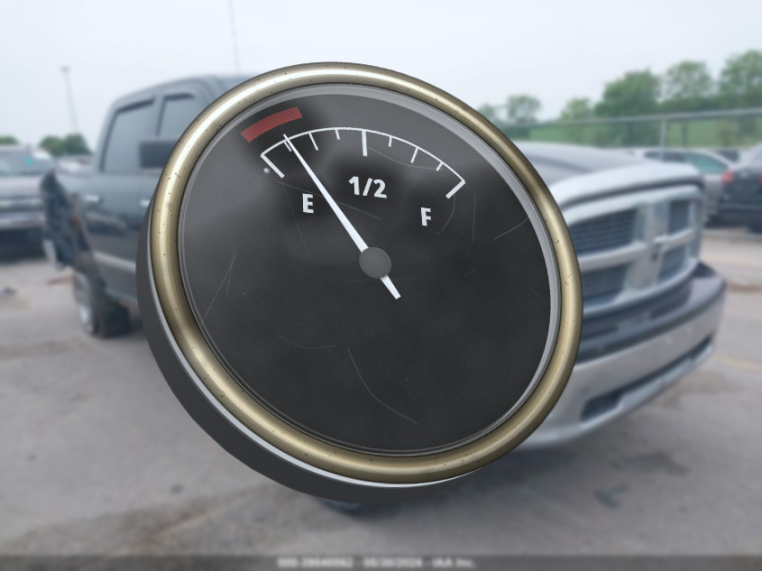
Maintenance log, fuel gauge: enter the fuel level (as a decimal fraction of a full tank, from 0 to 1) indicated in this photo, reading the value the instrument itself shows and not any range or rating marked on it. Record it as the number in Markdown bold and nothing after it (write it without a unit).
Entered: **0.125**
